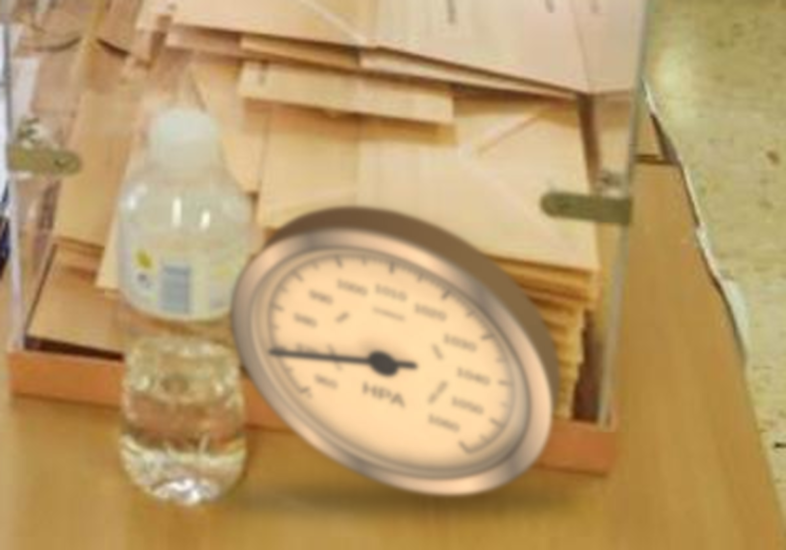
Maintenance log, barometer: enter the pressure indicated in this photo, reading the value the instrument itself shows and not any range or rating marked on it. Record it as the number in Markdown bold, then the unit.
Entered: **970** hPa
